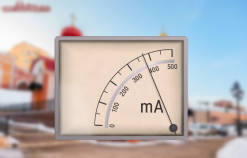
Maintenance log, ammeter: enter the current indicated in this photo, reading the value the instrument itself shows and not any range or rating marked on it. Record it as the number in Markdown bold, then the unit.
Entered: **375** mA
